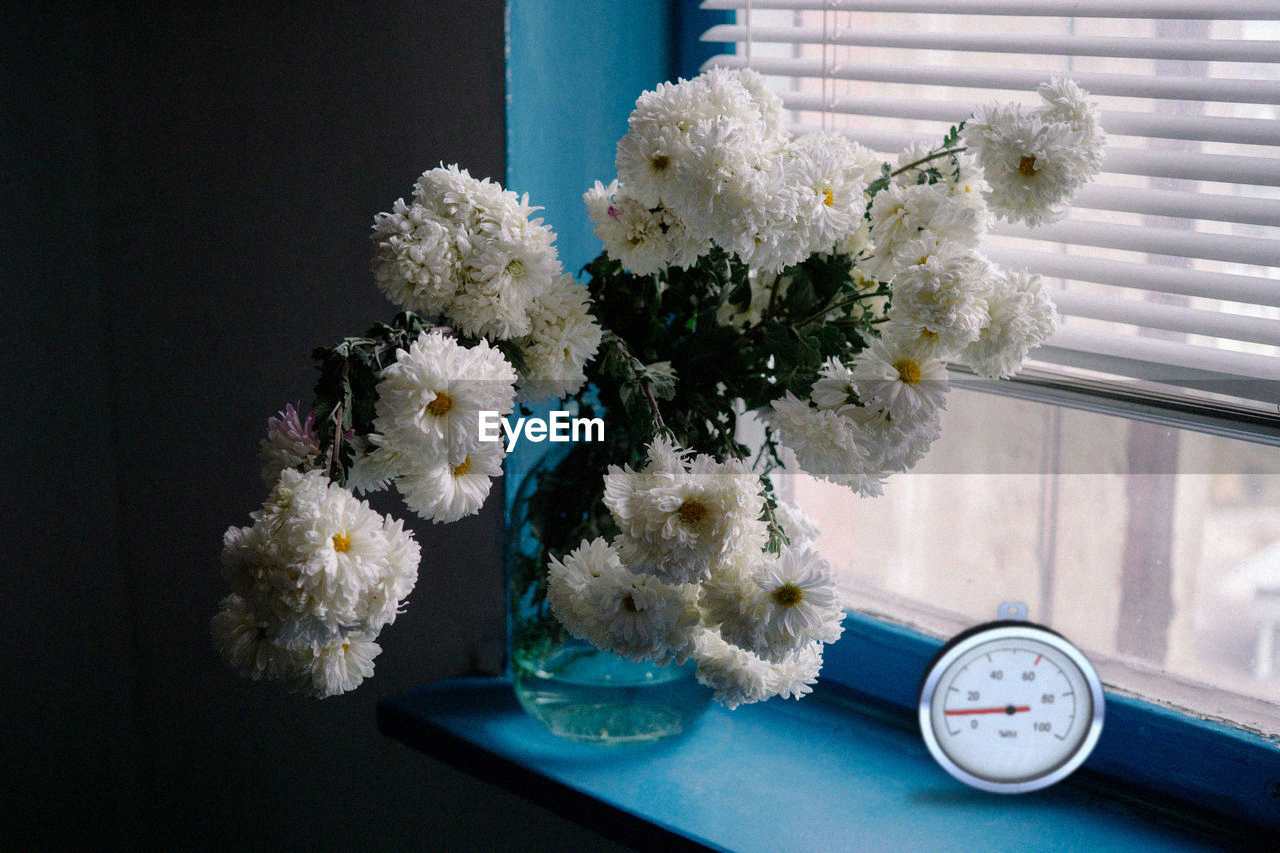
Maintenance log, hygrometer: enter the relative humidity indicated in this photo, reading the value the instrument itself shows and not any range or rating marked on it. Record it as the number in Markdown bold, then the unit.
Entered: **10** %
